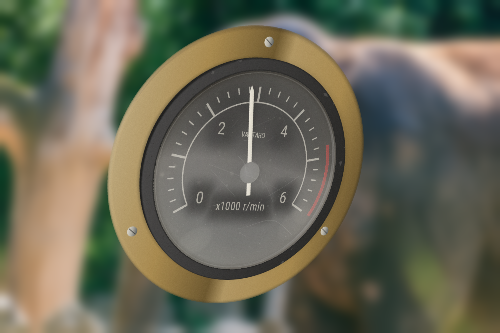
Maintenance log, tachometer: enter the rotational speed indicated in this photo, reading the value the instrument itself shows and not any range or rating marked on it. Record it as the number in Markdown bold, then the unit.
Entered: **2800** rpm
